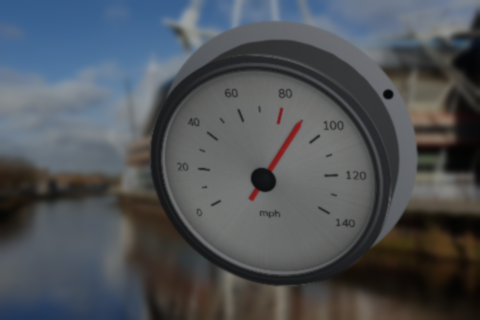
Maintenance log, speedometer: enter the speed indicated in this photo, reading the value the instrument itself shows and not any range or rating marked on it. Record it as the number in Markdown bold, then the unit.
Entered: **90** mph
